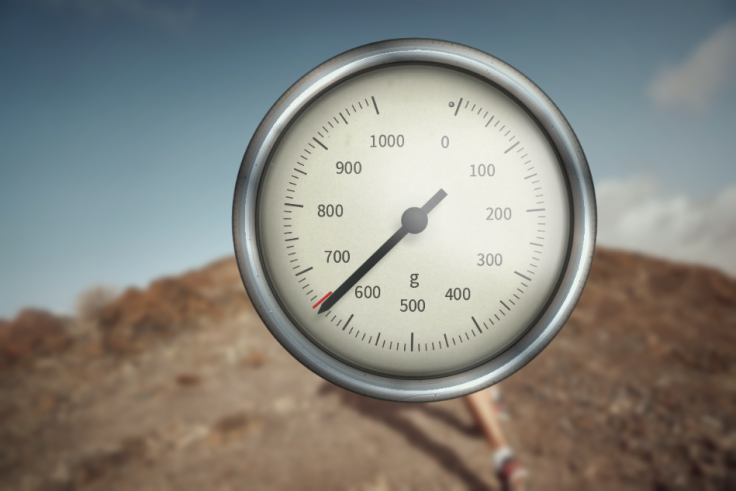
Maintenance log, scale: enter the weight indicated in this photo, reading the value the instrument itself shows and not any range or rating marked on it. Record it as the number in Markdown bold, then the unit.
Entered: **640** g
